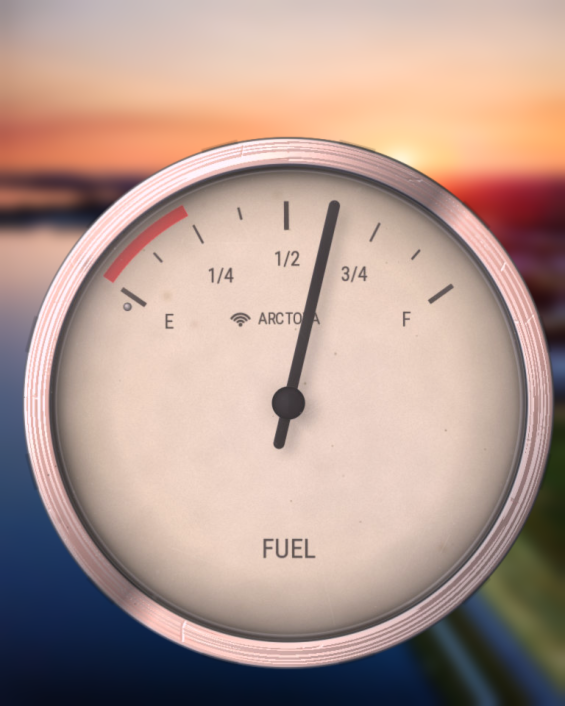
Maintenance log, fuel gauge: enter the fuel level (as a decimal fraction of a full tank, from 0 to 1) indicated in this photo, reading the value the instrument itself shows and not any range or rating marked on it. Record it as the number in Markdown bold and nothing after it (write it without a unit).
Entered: **0.625**
